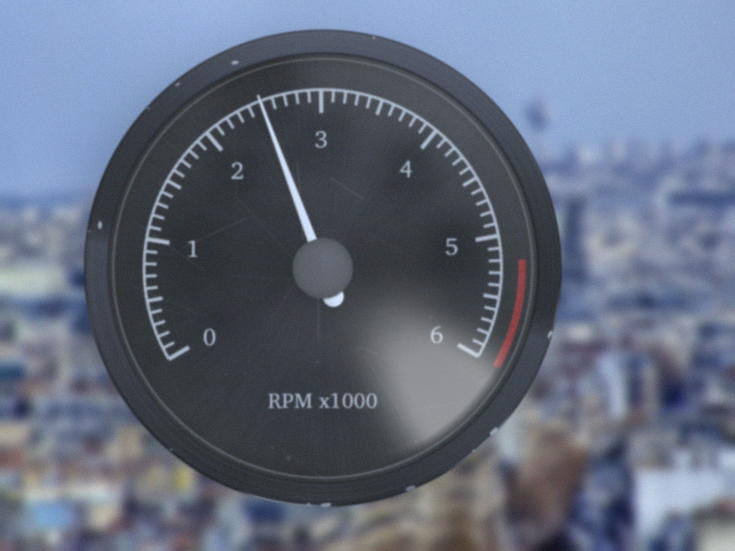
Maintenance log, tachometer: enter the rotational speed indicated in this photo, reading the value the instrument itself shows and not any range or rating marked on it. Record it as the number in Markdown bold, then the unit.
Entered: **2500** rpm
